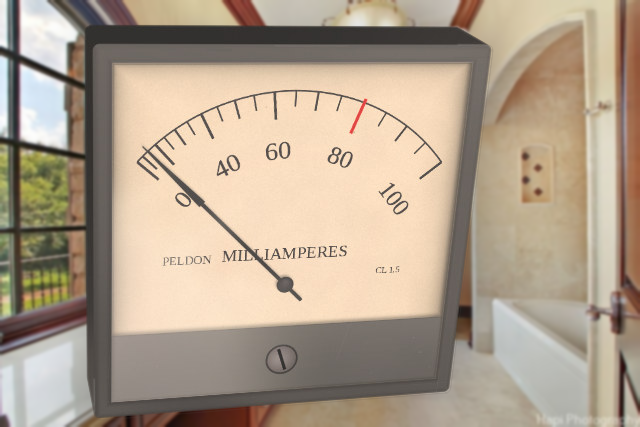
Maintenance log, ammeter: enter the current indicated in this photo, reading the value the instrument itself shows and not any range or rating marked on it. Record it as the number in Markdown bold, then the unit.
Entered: **15** mA
